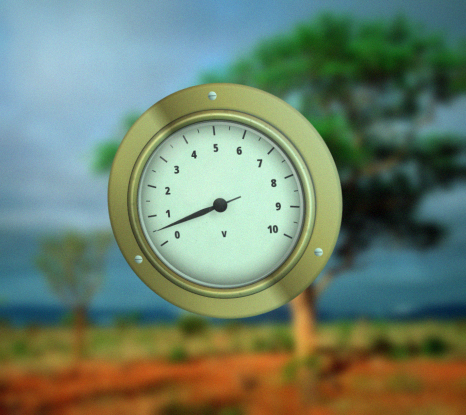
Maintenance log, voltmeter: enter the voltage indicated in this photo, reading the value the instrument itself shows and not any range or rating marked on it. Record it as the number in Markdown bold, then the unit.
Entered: **0.5** V
